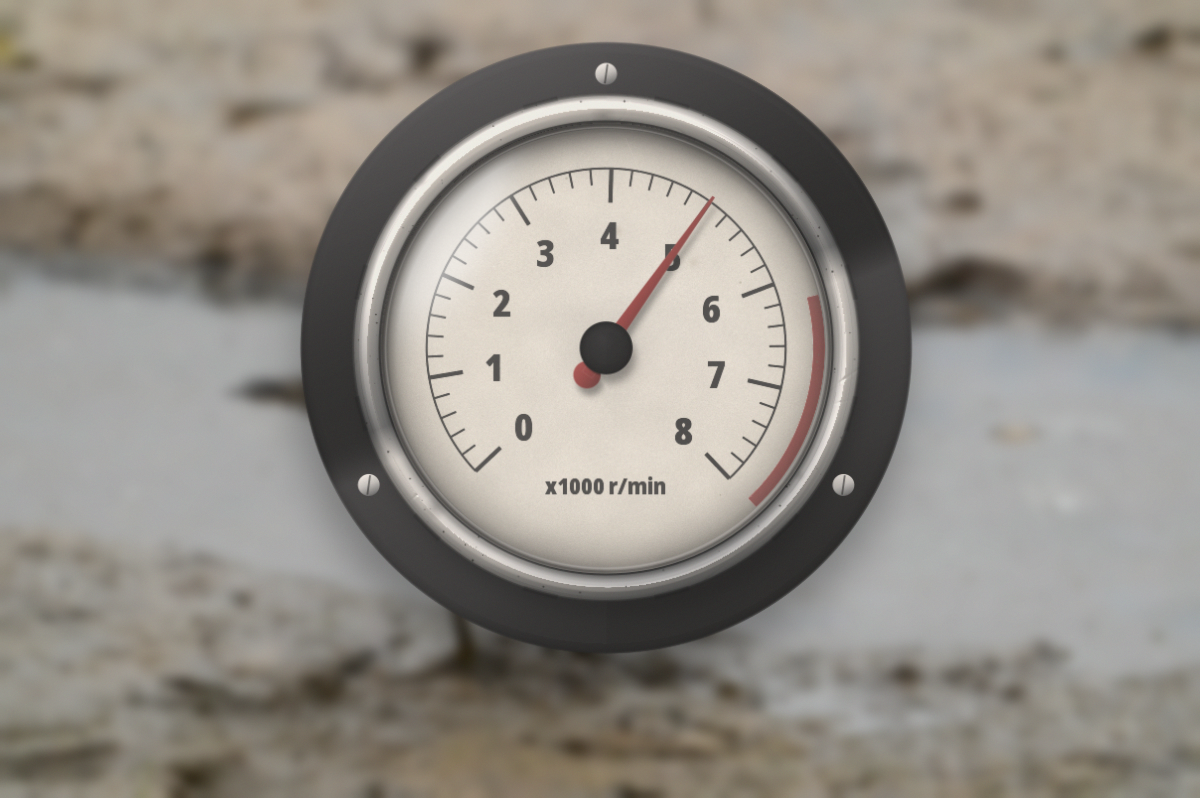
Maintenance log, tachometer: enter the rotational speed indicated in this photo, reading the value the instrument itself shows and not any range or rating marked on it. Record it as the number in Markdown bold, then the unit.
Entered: **5000** rpm
